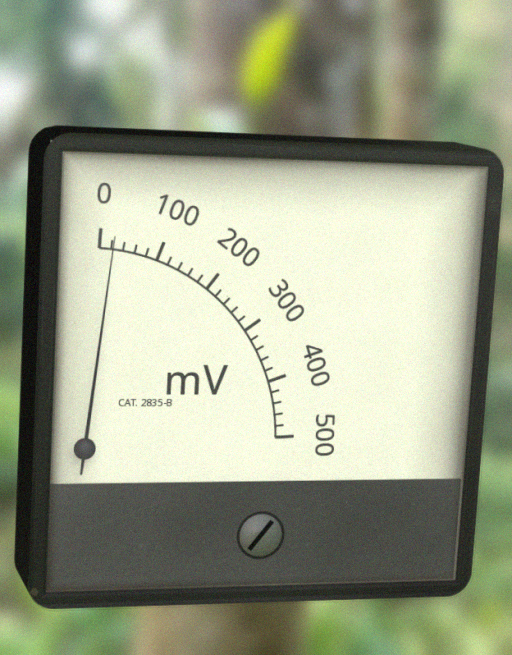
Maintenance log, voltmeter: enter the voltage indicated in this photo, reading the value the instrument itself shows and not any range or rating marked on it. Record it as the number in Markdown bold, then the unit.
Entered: **20** mV
